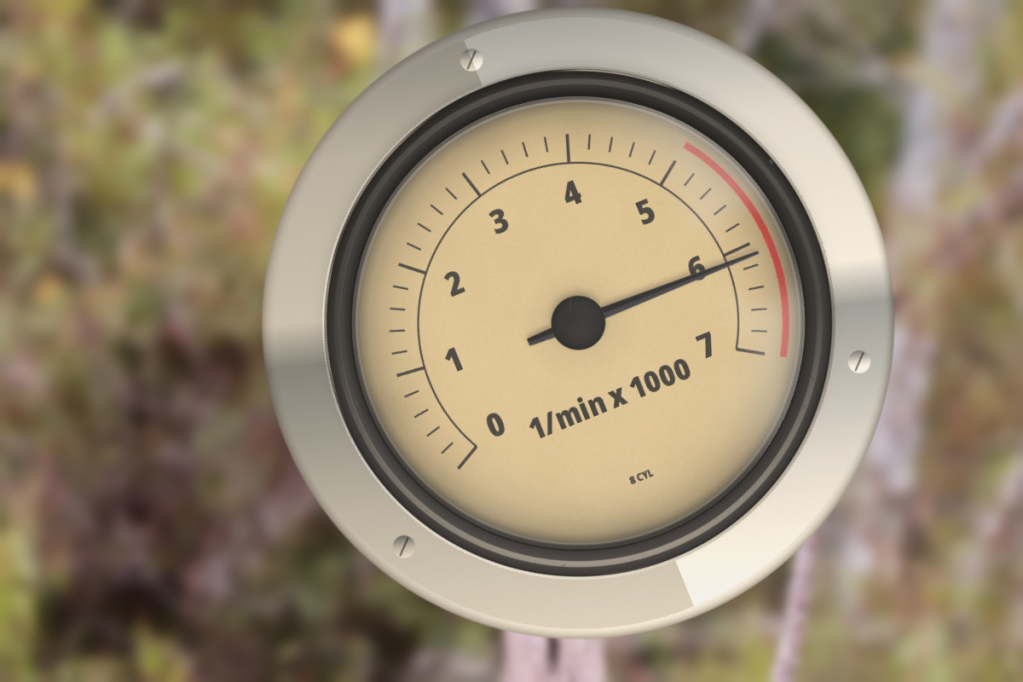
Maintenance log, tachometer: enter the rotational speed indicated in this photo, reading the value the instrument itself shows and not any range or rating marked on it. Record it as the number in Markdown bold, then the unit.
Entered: **6100** rpm
